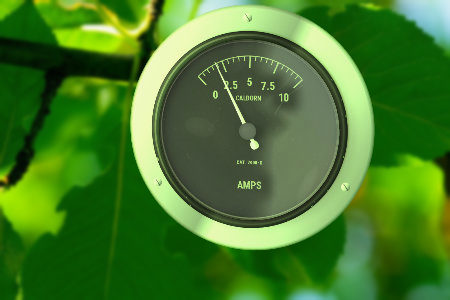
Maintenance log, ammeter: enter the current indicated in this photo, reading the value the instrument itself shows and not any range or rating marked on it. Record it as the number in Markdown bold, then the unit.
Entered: **2** A
